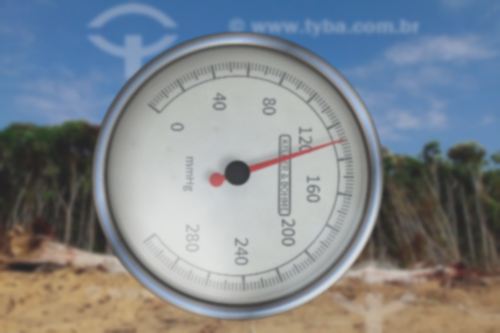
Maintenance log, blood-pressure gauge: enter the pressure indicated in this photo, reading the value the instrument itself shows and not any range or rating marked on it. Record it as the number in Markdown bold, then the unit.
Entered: **130** mmHg
